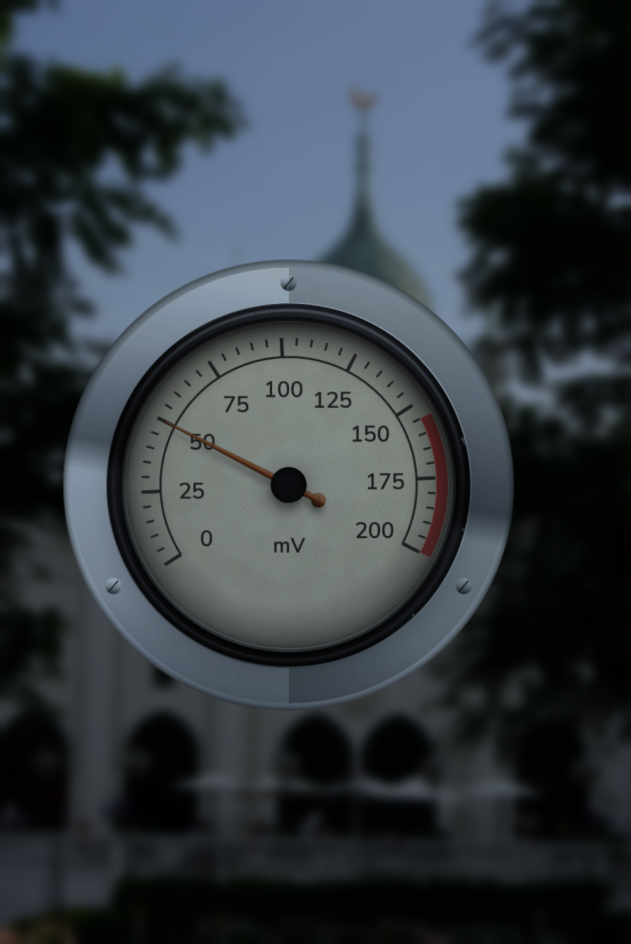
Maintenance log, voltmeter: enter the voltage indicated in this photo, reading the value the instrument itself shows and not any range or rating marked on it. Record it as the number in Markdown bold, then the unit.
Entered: **50** mV
